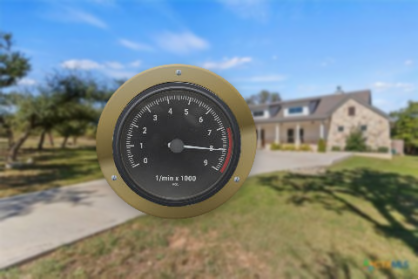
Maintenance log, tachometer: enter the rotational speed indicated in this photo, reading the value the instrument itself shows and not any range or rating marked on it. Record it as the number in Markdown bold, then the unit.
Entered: **8000** rpm
